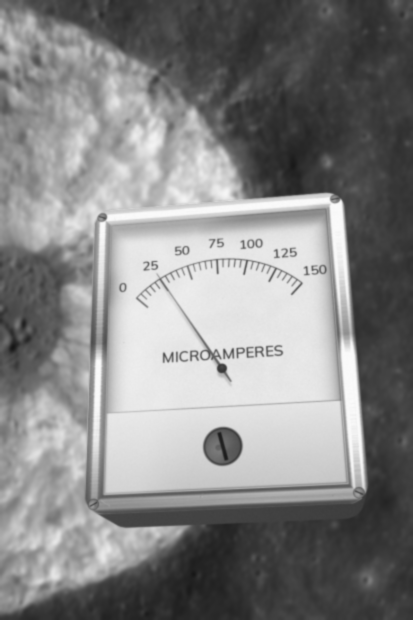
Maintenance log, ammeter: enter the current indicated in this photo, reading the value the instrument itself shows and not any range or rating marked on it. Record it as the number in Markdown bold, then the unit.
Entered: **25** µA
